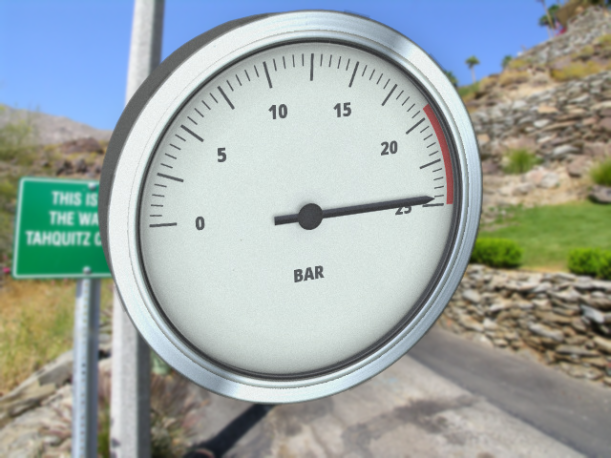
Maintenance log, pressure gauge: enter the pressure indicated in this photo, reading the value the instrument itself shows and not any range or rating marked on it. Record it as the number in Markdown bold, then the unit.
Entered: **24.5** bar
